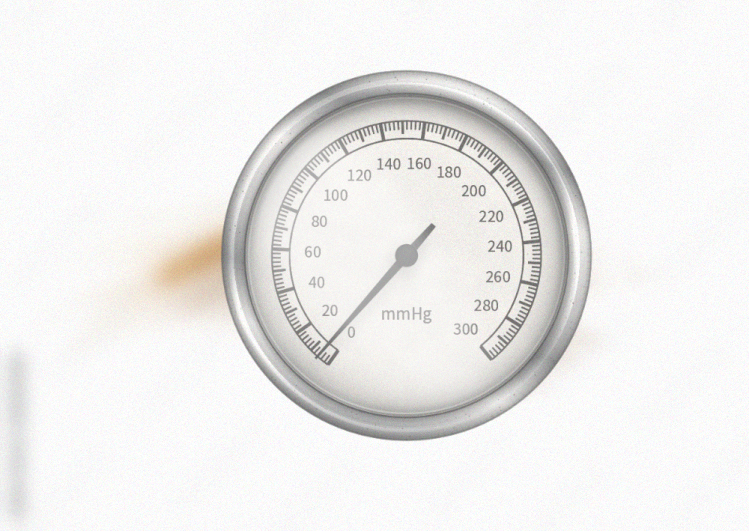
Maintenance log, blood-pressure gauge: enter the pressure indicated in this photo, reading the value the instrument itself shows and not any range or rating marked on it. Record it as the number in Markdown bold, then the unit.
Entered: **6** mmHg
